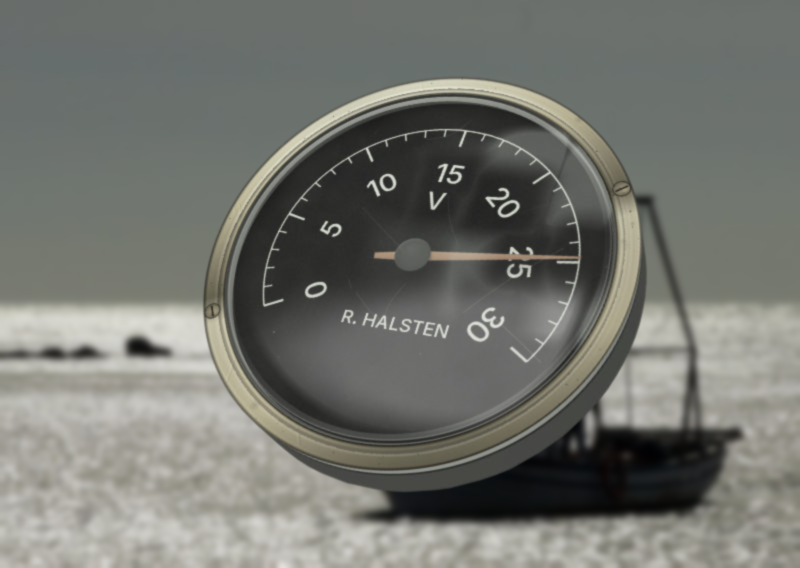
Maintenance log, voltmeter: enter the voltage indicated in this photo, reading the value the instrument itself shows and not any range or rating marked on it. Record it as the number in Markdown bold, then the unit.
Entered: **25** V
